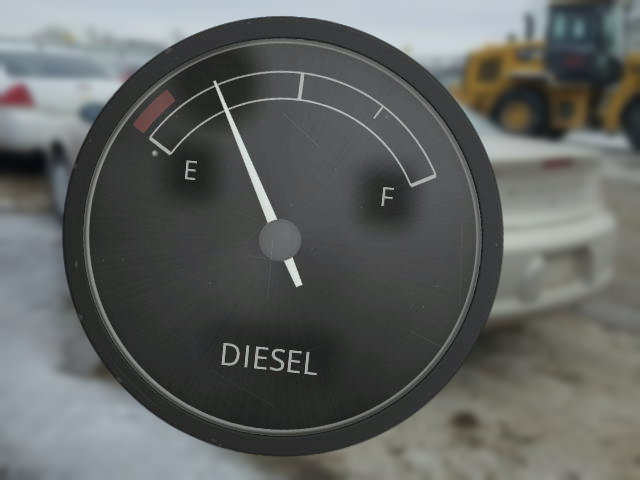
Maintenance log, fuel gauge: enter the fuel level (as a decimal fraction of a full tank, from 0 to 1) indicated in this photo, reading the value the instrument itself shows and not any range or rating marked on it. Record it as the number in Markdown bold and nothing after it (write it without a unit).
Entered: **0.25**
